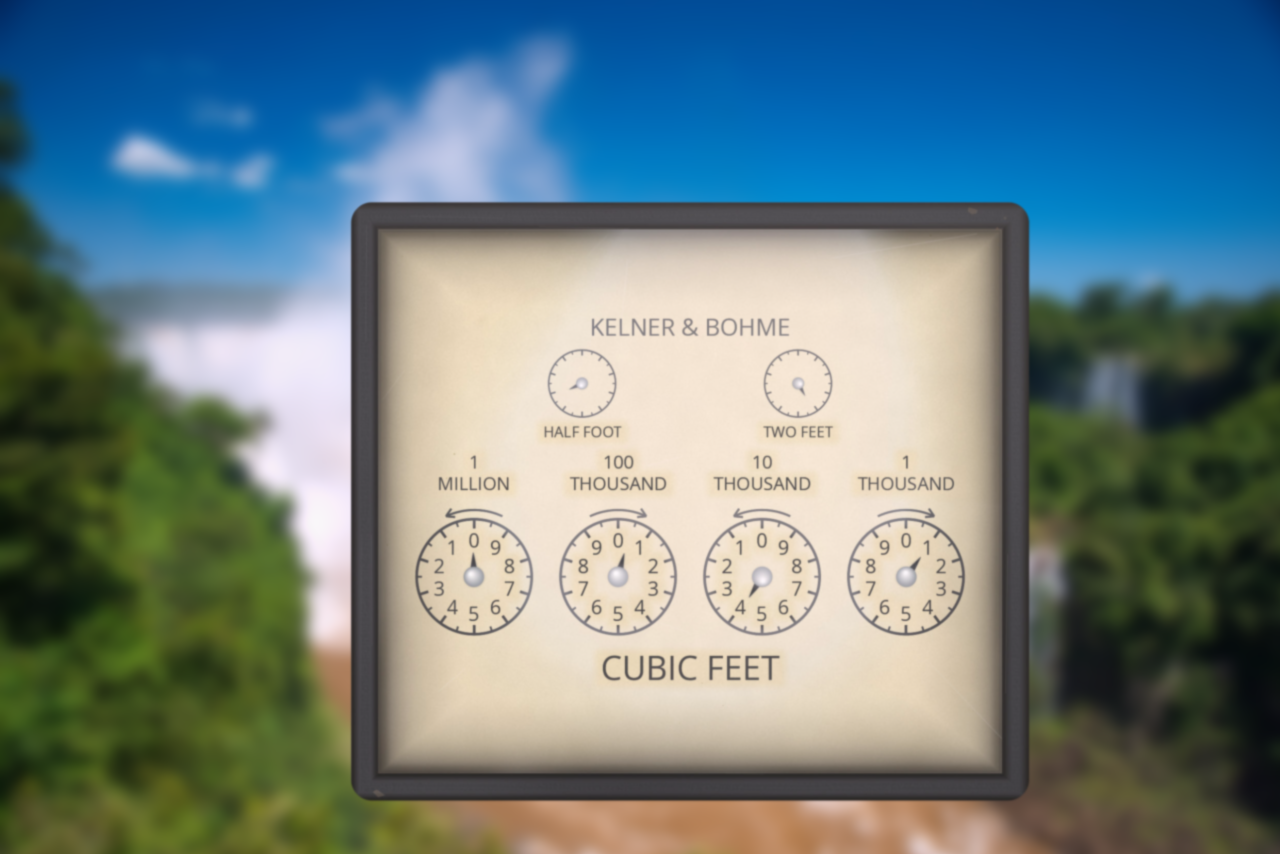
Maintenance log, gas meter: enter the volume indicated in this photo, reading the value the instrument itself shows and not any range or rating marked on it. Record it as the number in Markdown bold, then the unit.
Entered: **4100** ft³
